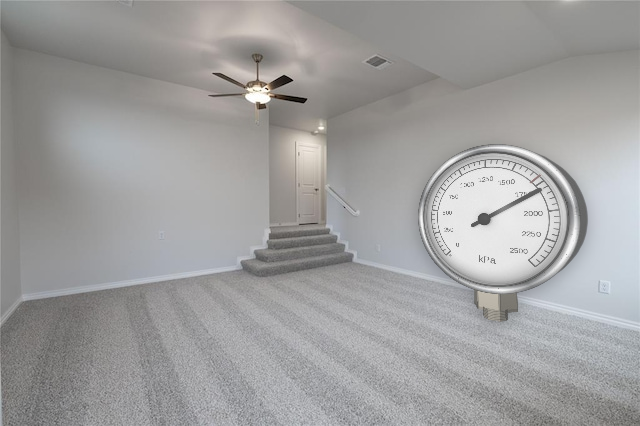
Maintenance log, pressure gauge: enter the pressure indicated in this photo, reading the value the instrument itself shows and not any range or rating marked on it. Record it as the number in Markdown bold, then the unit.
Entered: **1800** kPa
